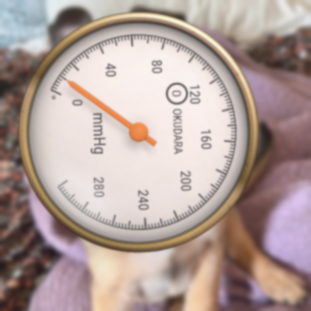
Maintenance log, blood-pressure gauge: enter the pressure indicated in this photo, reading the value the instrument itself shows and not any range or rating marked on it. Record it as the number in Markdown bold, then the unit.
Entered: **10** mmHg
